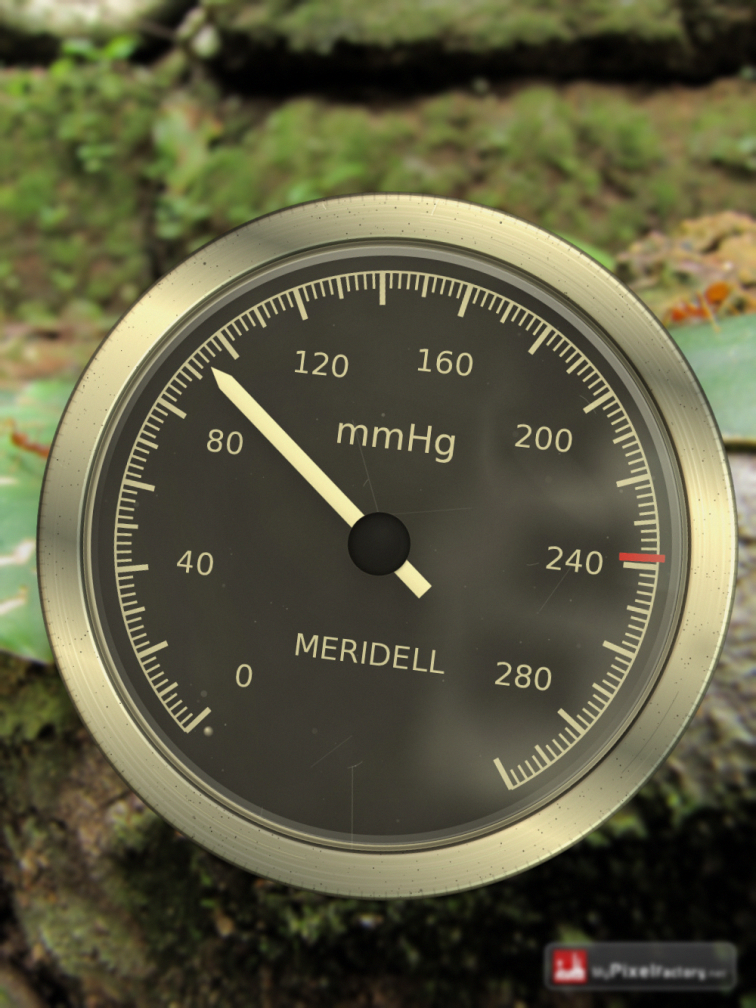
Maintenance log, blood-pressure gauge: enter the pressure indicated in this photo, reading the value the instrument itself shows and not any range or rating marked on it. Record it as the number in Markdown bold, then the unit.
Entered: **94** mmHg
